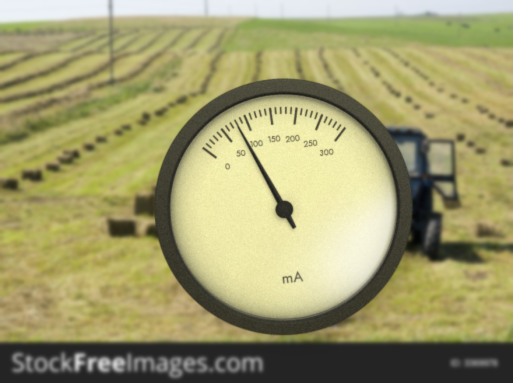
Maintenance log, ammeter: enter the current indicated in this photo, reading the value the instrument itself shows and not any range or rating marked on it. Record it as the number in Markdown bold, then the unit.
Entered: **80** mA
